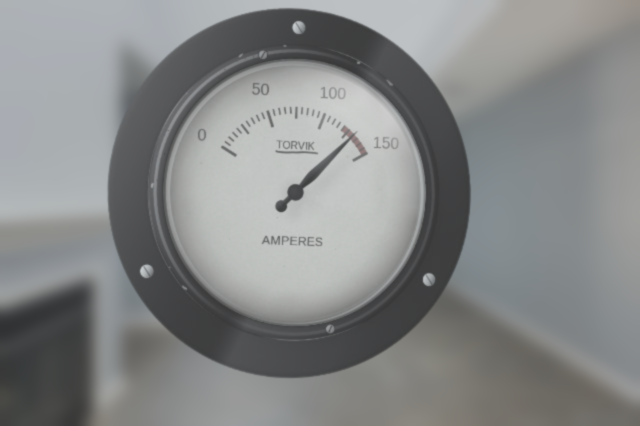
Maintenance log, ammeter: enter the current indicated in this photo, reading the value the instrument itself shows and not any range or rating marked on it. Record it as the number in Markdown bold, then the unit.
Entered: **130** A
